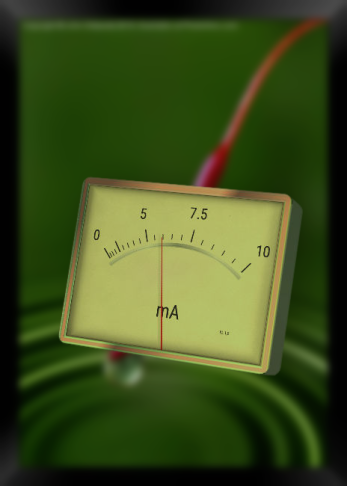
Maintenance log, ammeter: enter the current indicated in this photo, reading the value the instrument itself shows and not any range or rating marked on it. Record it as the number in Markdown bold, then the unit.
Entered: **6** mA
